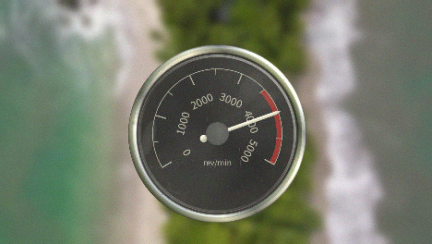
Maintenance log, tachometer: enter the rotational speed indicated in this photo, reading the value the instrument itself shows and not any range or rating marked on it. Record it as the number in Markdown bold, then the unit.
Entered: **4000** rpm
